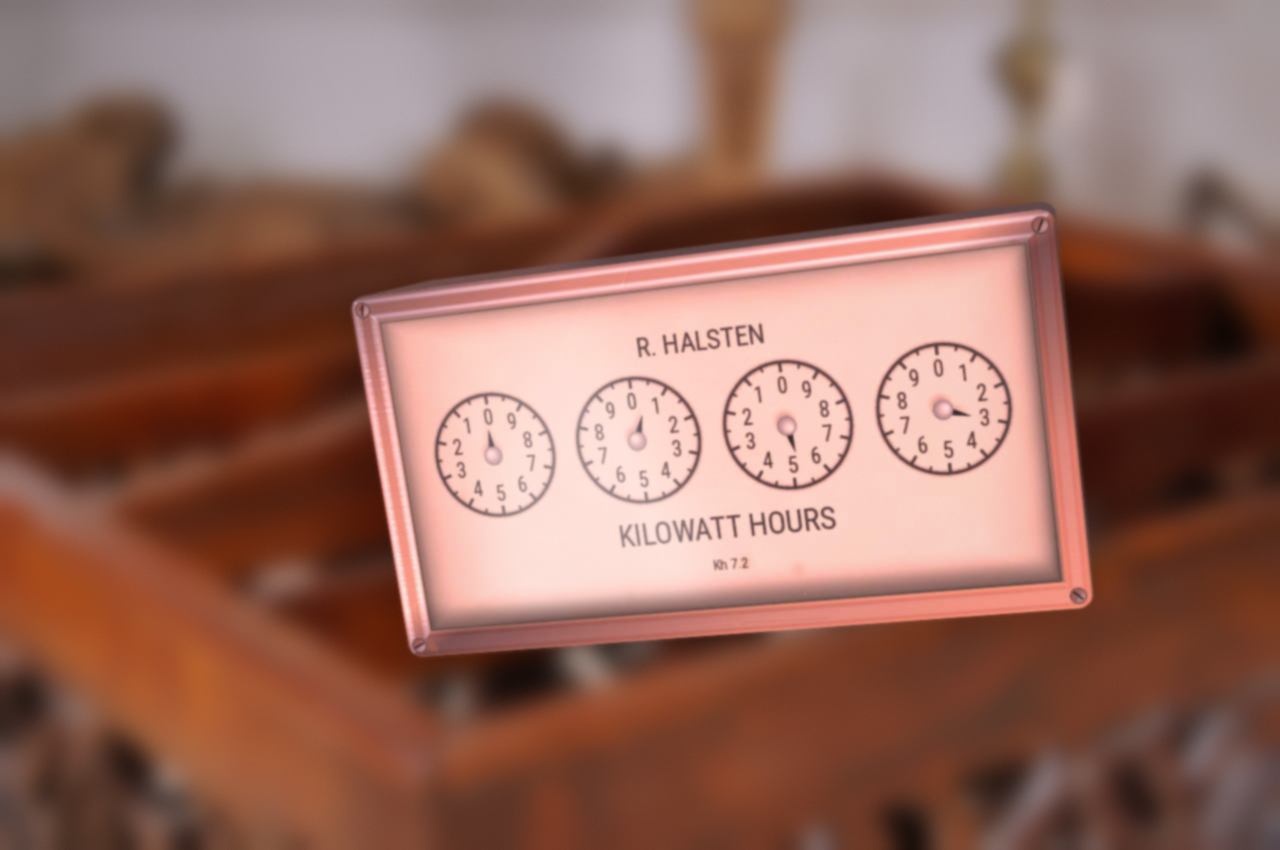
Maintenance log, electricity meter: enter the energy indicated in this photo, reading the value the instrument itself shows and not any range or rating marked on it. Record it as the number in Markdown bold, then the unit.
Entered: **53** kWh
